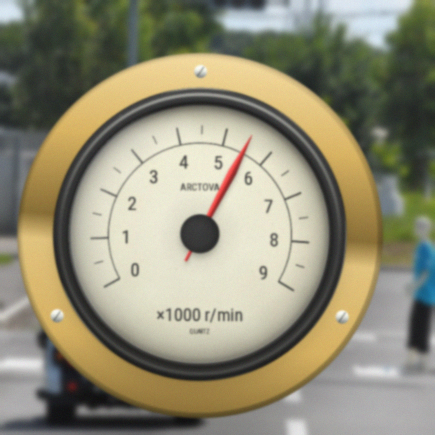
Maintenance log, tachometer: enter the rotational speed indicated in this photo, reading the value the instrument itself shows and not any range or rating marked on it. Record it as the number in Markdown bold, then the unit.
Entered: **5500** rpm
